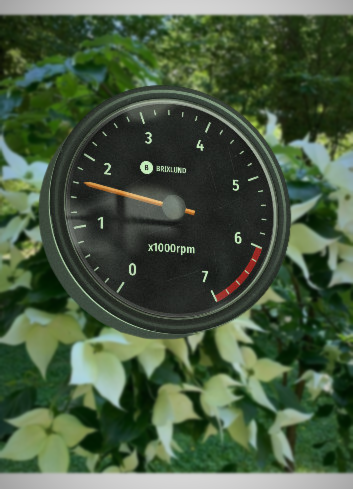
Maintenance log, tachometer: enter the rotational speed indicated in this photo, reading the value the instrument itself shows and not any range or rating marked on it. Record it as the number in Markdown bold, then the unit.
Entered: **1600** rpm
